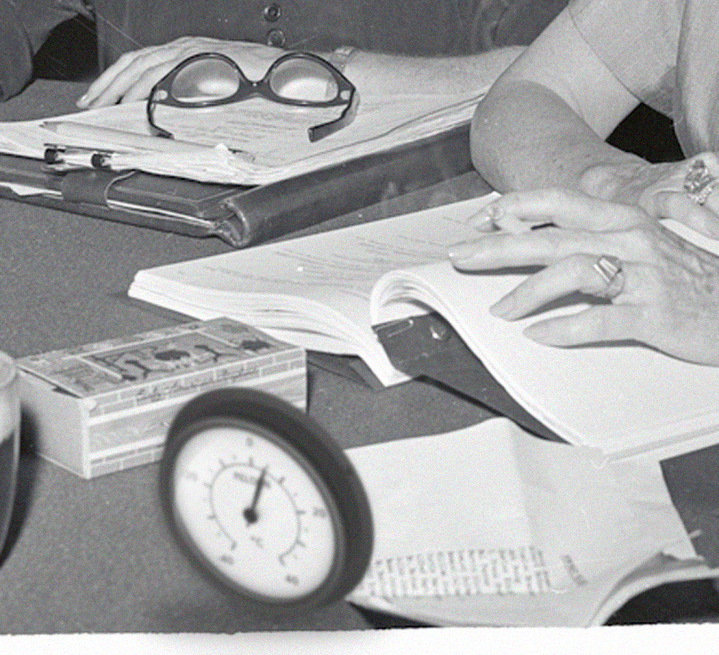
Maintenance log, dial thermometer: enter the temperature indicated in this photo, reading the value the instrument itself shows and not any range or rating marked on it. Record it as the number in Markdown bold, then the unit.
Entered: **5** °C
